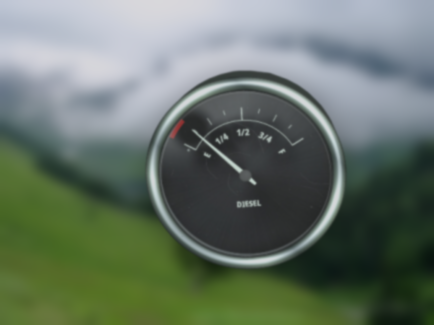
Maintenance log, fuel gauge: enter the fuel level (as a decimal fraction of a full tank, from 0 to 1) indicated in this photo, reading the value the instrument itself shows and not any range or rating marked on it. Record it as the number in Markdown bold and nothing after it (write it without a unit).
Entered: **0.125**
